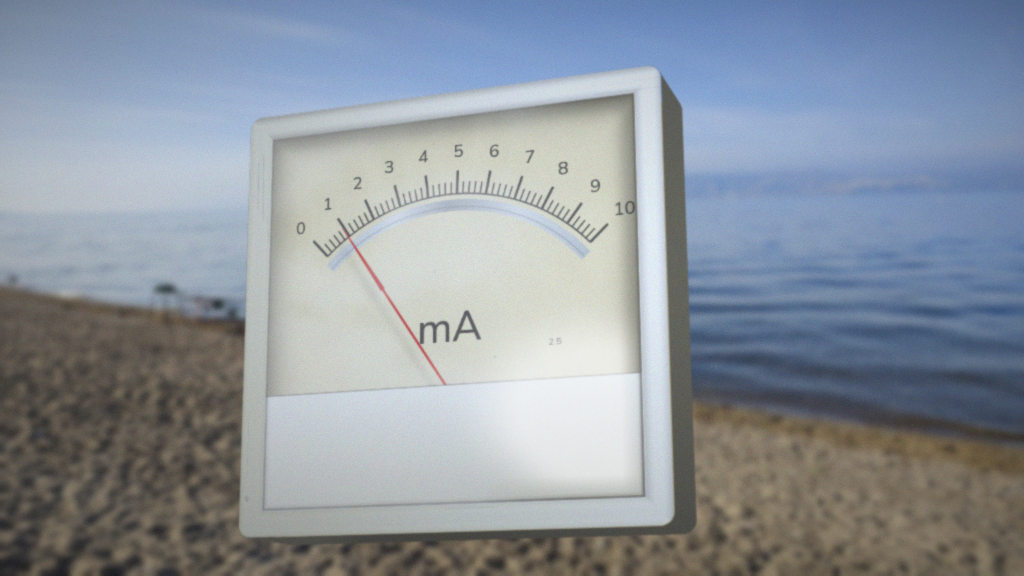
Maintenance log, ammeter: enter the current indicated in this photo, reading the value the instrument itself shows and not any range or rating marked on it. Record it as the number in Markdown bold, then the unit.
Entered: **1** mA
